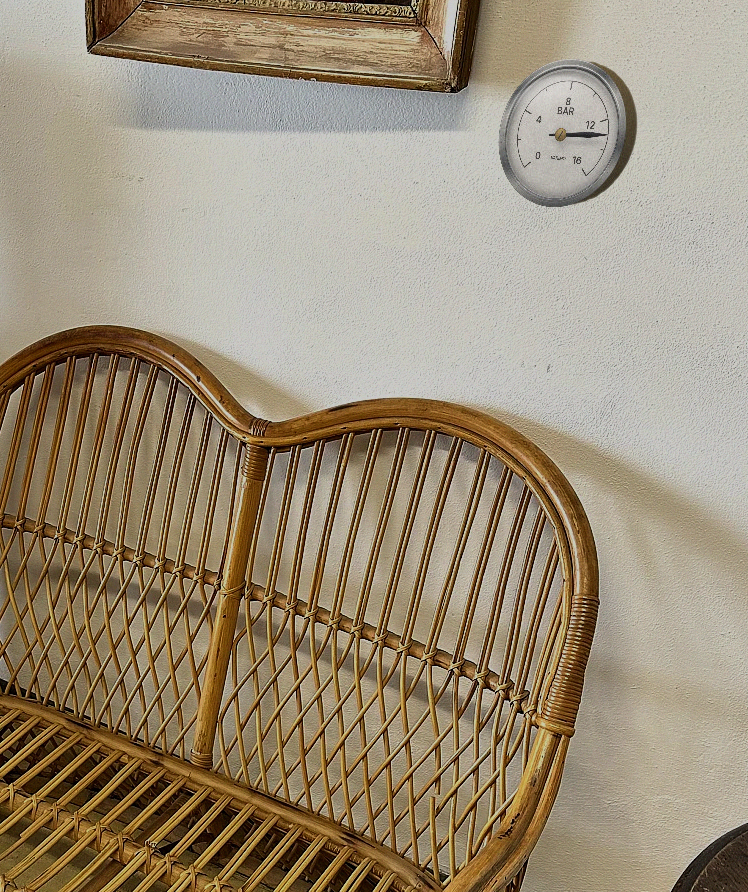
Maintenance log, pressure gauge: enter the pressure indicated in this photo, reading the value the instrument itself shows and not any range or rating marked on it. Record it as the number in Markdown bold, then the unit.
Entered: **13** bar
